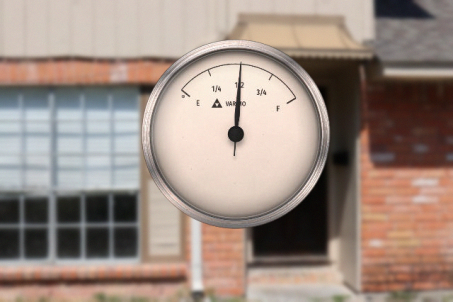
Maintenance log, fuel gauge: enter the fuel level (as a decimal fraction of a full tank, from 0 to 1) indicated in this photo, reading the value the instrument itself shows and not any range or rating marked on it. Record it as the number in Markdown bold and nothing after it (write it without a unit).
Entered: **0.5**
